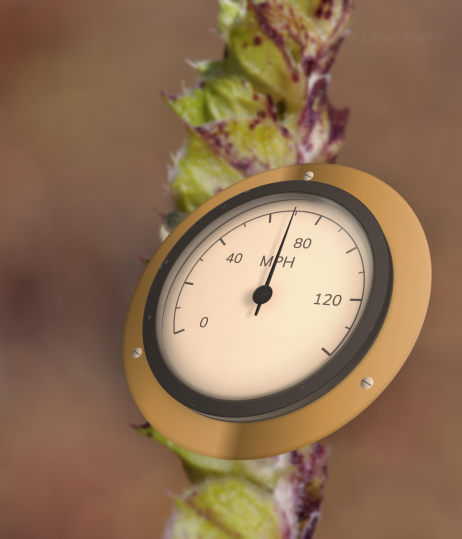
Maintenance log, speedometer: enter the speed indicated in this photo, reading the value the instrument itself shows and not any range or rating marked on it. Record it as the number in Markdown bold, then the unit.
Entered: **70** mph
